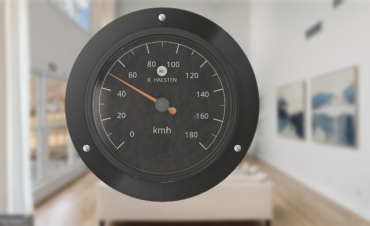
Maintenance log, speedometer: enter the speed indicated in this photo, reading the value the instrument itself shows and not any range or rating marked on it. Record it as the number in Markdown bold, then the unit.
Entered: **50** km/h
